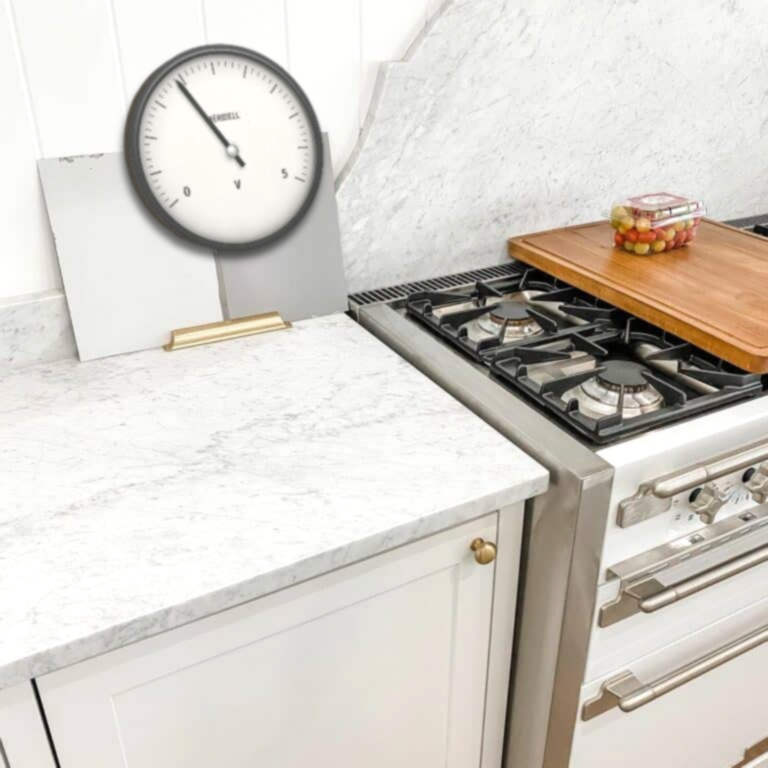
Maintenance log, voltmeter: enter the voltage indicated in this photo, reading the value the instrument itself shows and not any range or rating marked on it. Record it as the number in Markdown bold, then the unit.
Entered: **1.9** V
